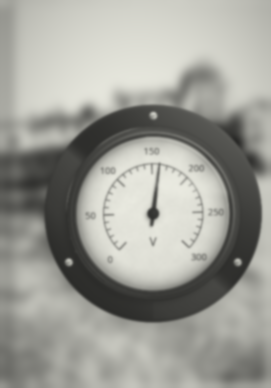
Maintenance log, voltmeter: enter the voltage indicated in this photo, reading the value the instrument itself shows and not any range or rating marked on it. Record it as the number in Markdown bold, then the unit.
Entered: **160** V
